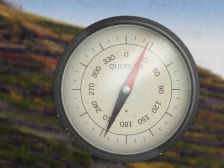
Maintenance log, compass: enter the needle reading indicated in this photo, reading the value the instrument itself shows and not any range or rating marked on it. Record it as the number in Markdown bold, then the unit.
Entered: **25** °
